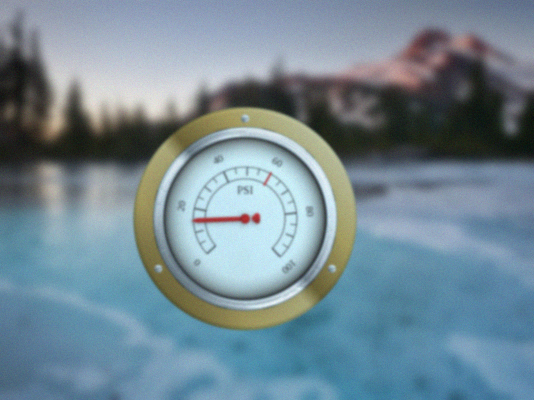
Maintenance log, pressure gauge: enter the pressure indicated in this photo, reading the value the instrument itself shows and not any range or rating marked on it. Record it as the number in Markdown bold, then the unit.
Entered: **15** psi
